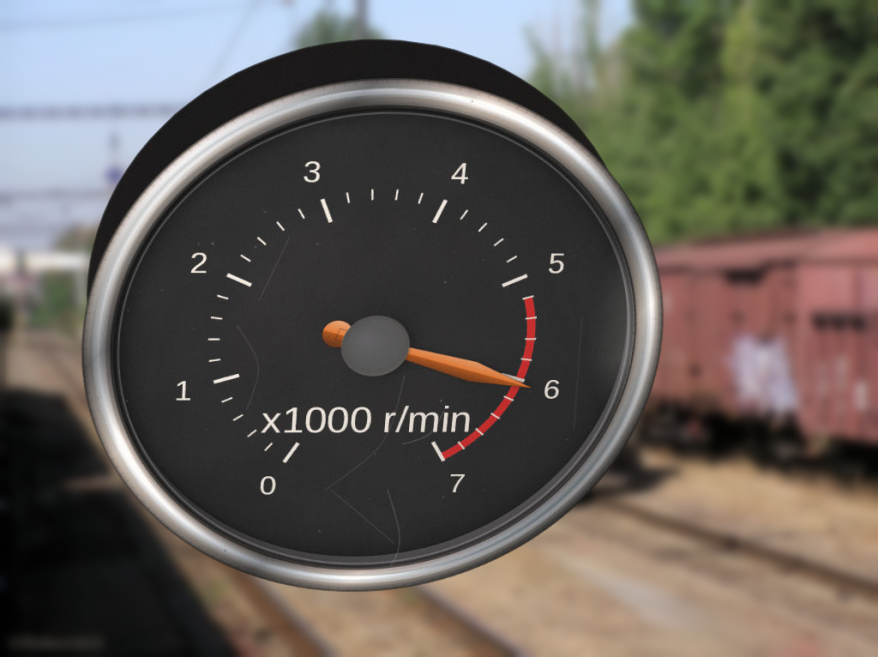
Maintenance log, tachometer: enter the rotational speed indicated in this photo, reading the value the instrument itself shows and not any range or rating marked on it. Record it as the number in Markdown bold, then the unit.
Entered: **6000** rpm
